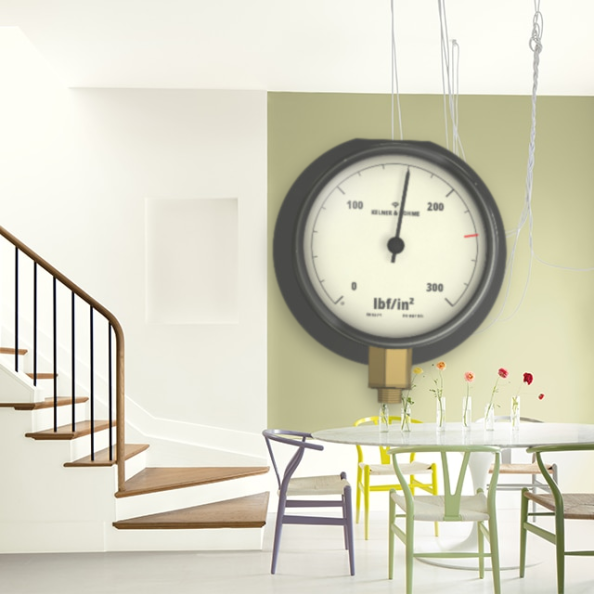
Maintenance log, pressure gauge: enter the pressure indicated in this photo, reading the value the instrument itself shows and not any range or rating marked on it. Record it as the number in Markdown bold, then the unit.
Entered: **160** psi
